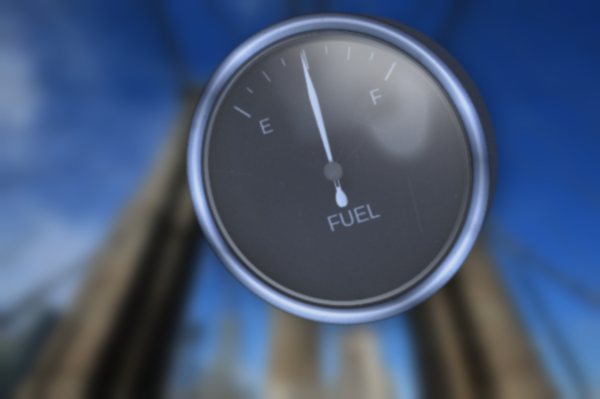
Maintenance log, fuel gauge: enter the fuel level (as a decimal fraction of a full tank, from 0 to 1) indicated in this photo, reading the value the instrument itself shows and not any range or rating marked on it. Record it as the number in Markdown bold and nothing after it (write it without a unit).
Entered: **0.5**
